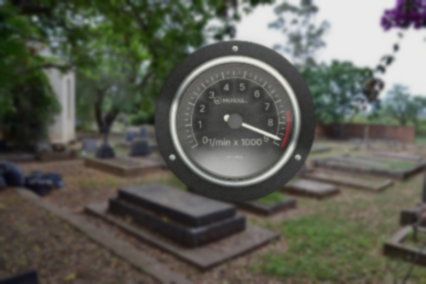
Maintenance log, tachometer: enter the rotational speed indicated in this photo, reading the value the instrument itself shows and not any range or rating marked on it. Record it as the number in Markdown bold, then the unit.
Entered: **8750** rpm
